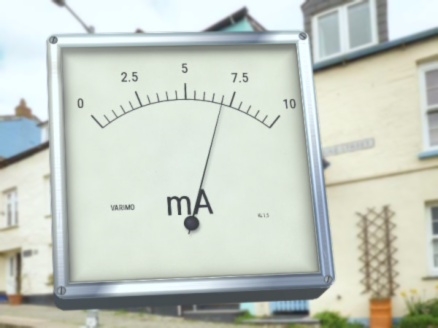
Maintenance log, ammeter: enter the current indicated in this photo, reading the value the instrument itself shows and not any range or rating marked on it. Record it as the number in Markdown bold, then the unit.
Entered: **7** mA
